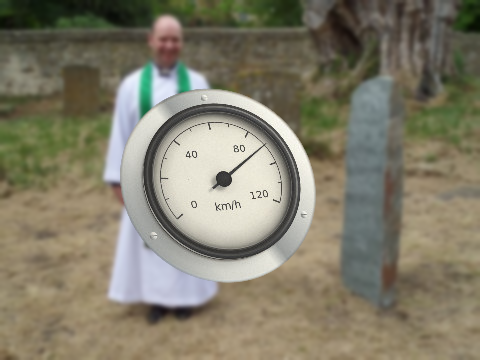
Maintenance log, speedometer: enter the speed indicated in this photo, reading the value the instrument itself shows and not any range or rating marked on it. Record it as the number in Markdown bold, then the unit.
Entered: **90** km/h
